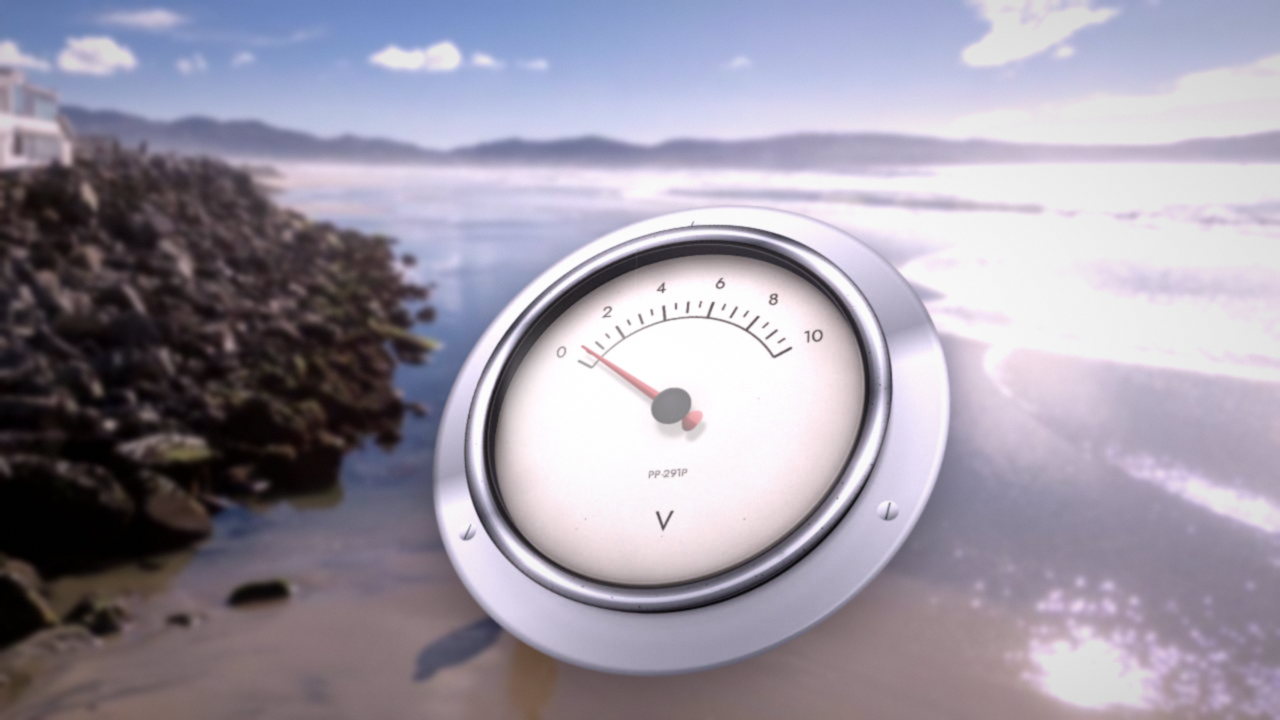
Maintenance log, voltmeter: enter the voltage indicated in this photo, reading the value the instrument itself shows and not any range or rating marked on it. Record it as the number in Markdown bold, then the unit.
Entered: **0.5** V
